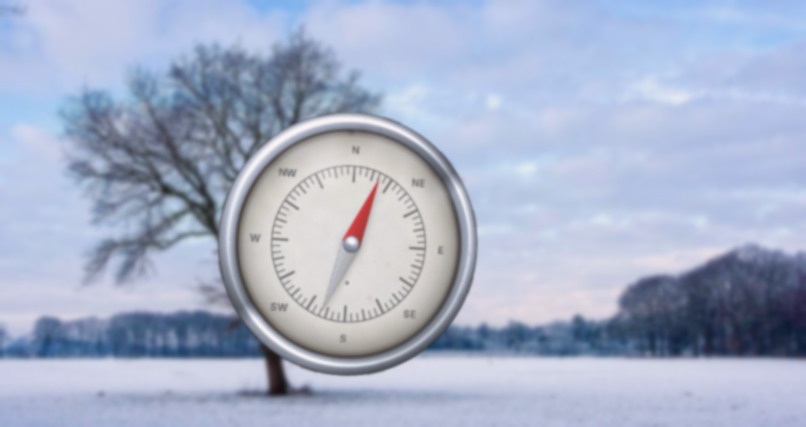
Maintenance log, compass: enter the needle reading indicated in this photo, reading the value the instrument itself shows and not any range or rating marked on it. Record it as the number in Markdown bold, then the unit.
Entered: **20** °
